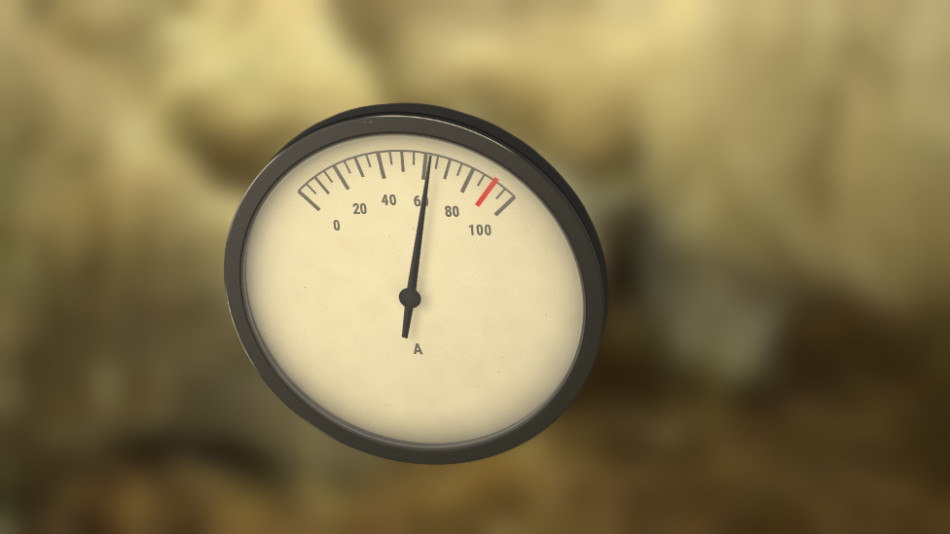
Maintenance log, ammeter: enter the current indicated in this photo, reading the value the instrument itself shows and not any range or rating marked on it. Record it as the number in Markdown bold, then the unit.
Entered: **62.5** A
